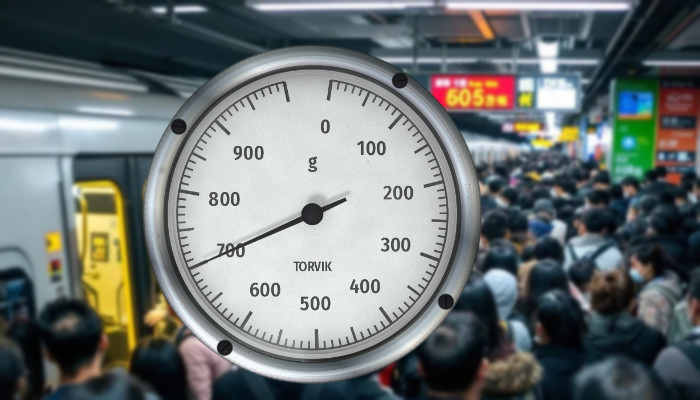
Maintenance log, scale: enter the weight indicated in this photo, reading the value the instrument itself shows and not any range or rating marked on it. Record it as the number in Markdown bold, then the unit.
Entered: **700** g
